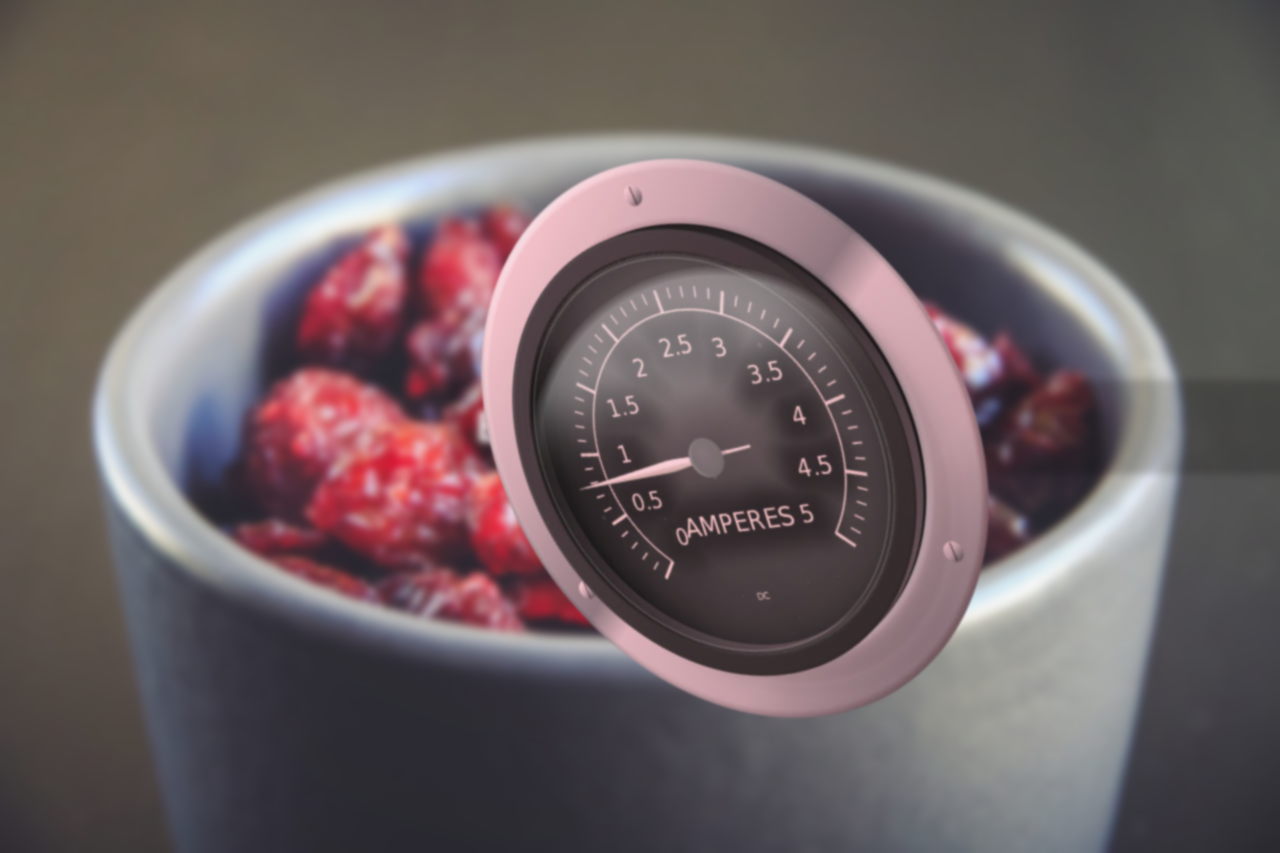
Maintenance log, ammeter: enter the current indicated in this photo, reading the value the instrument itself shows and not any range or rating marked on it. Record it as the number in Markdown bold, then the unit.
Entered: **0.8** A
